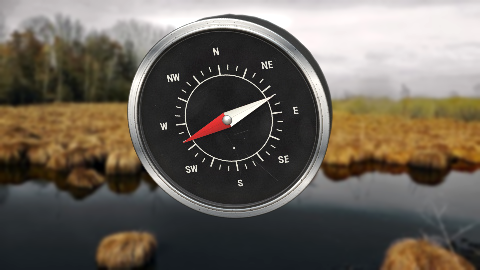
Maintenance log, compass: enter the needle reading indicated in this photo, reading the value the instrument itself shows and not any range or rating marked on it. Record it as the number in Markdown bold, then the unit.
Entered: **250** °
